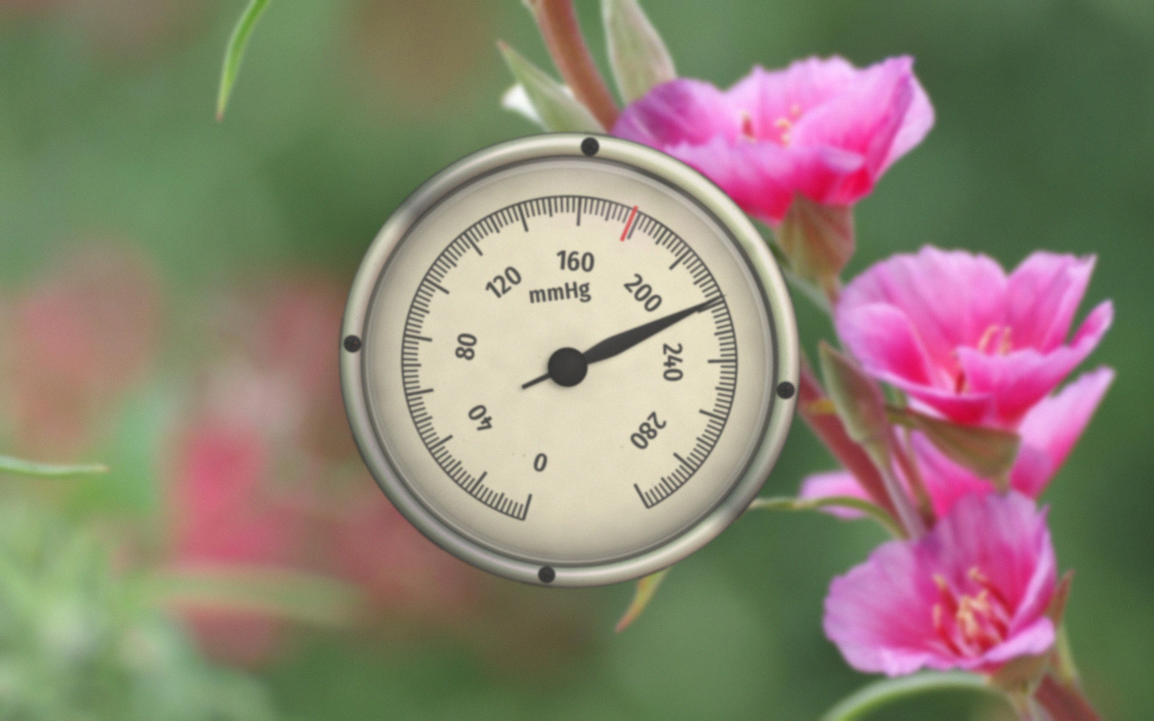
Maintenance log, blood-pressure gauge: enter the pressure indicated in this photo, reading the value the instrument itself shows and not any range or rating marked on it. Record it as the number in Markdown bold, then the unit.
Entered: **218** mmHg
